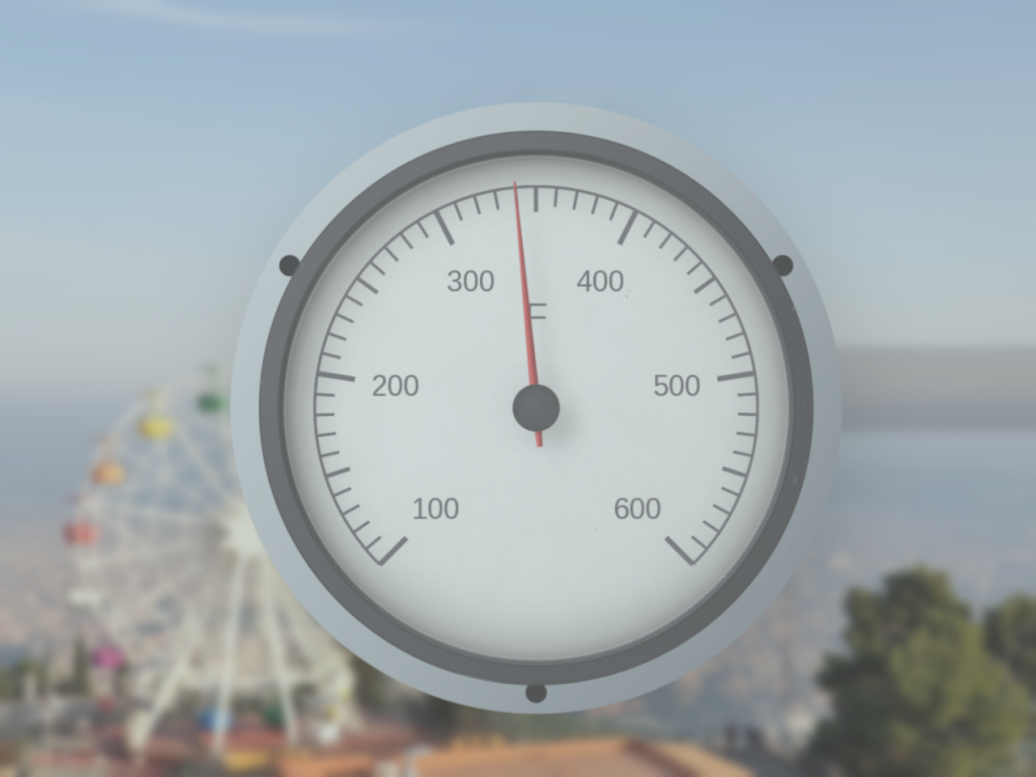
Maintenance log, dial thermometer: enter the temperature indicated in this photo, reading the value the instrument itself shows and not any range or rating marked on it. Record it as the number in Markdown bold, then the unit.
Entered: **340** °F
